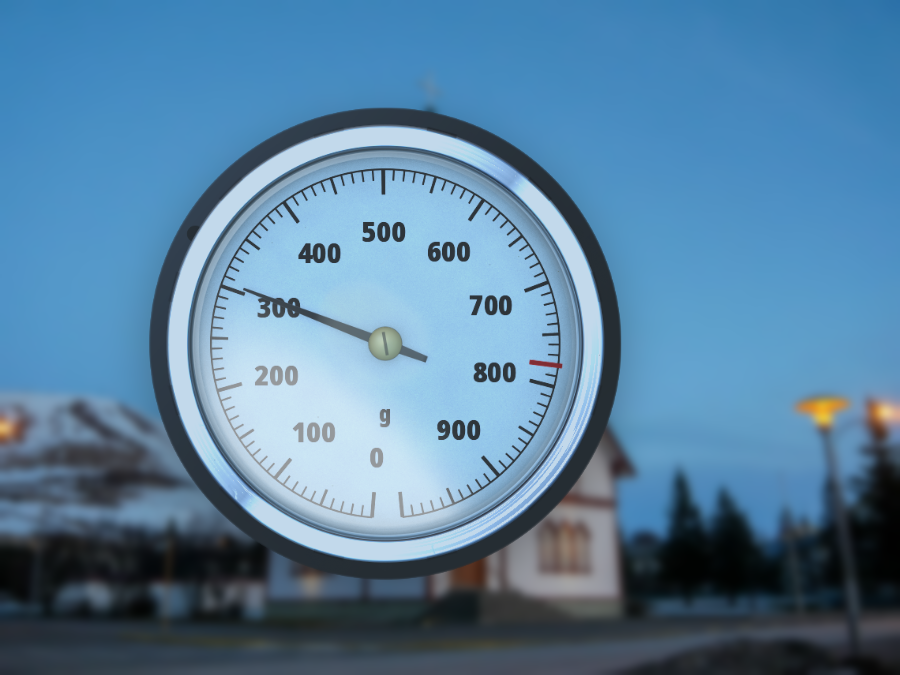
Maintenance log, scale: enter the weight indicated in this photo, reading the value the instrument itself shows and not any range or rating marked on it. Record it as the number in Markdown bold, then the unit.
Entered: **305** g
